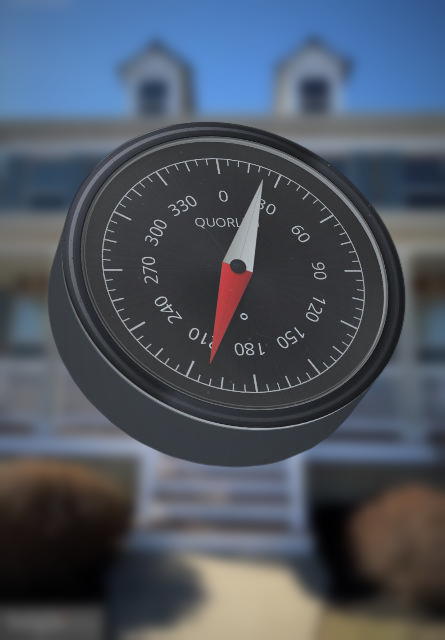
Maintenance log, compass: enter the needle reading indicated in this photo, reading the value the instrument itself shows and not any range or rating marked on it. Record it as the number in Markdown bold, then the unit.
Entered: **202.5** °
